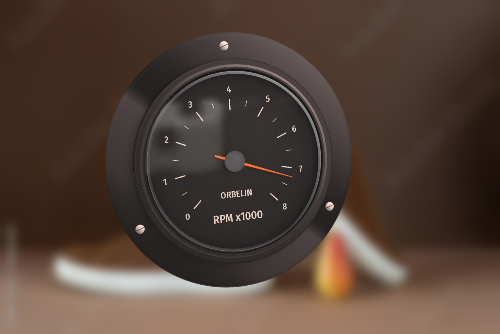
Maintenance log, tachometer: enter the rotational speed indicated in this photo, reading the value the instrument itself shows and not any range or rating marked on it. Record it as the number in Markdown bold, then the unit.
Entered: **7250** rpm
